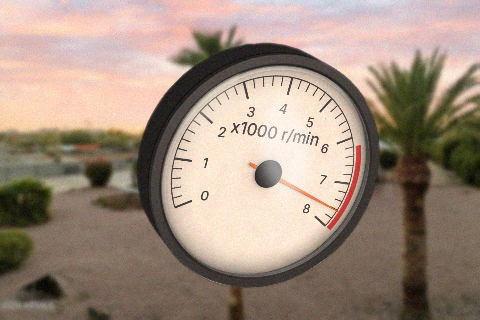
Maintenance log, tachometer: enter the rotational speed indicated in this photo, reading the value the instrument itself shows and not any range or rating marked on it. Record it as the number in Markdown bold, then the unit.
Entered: **7600** rpm
